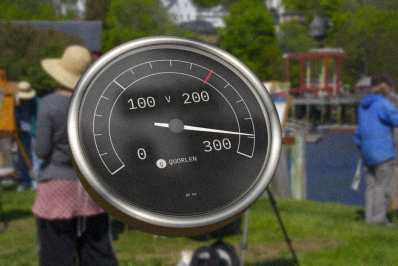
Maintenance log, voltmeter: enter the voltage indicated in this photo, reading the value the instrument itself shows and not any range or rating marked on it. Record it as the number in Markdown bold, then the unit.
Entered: **280** V
